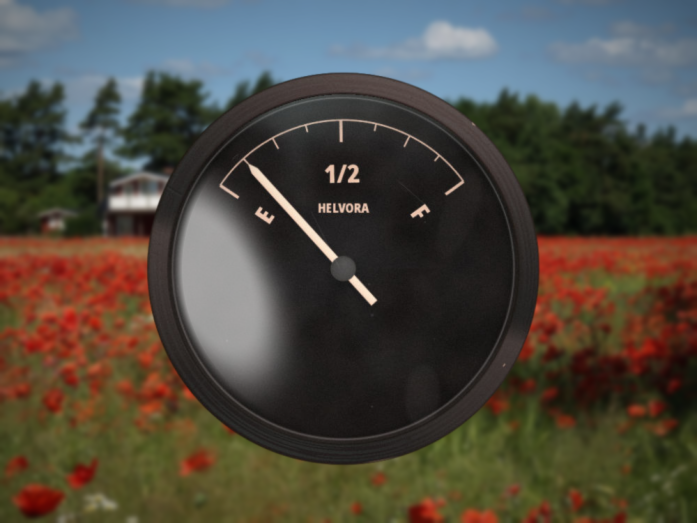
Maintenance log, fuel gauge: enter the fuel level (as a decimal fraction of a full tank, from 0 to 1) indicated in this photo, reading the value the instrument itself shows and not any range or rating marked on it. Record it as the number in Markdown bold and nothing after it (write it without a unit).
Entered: **0.125**
